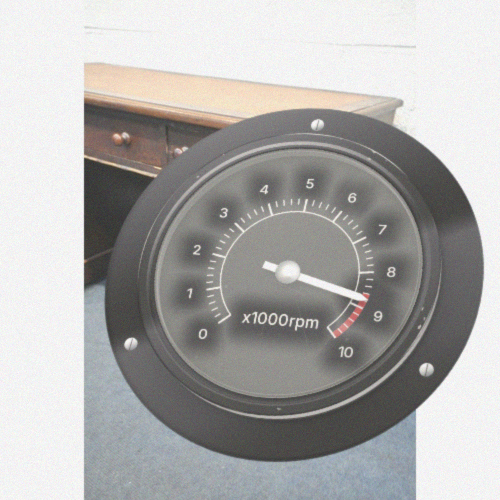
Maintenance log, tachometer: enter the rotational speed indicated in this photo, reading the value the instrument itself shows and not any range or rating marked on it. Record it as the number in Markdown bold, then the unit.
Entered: **8800** rpm
